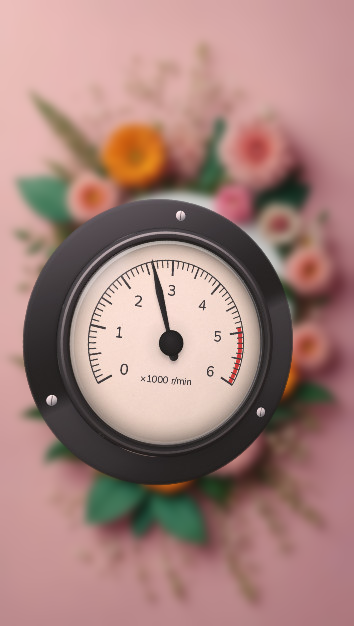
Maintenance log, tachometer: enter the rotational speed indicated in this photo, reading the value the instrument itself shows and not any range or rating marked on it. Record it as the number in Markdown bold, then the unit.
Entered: **2600** rpm
